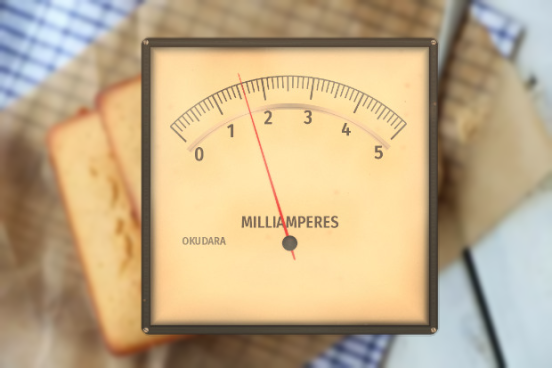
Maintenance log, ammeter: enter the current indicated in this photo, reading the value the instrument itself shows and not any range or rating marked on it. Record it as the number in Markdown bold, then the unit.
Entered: **1.6** mA
